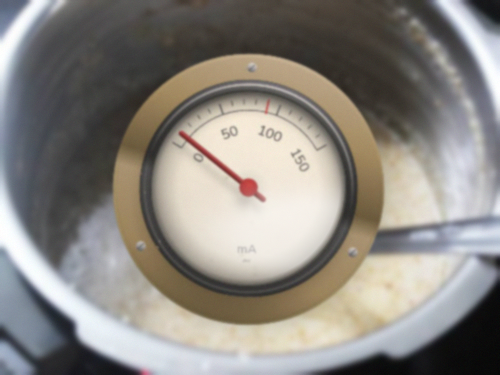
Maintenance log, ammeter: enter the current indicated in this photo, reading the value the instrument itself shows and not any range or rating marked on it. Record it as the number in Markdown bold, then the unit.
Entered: **10** mA
